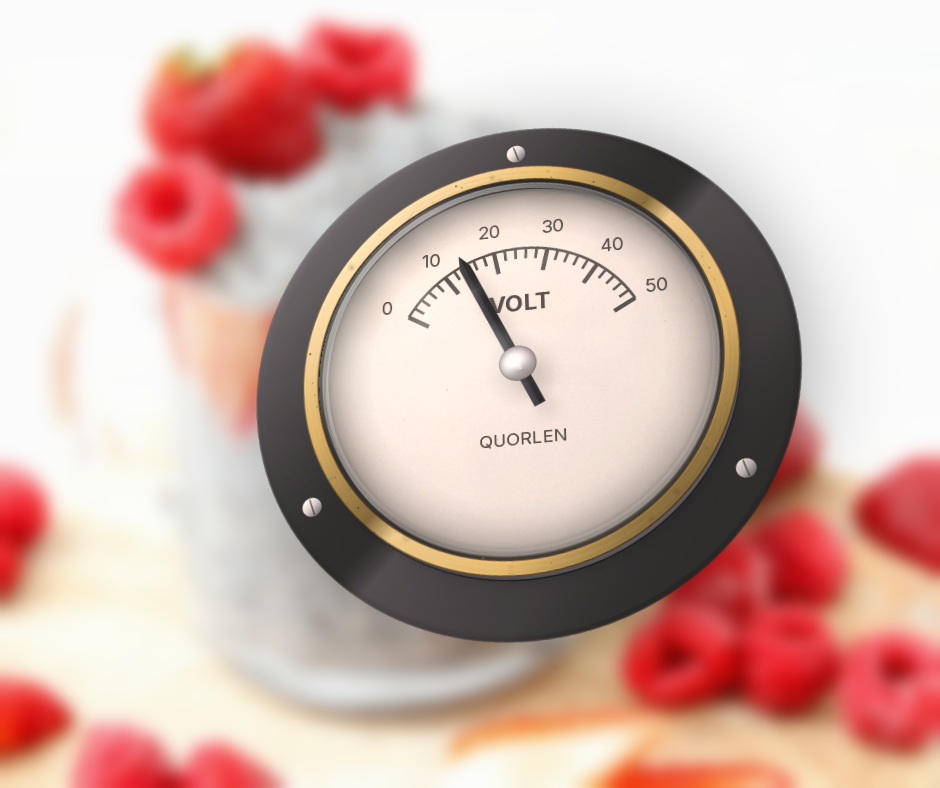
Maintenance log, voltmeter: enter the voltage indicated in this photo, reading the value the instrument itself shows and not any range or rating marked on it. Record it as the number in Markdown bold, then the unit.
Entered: **14** V
